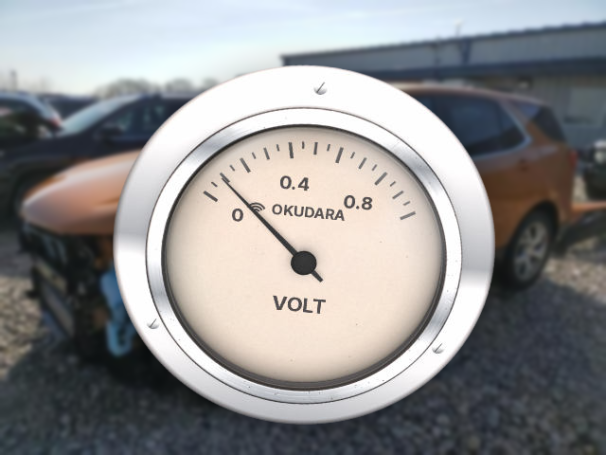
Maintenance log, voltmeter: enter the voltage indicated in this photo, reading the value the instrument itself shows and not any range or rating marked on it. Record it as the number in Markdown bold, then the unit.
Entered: **0.1** V
